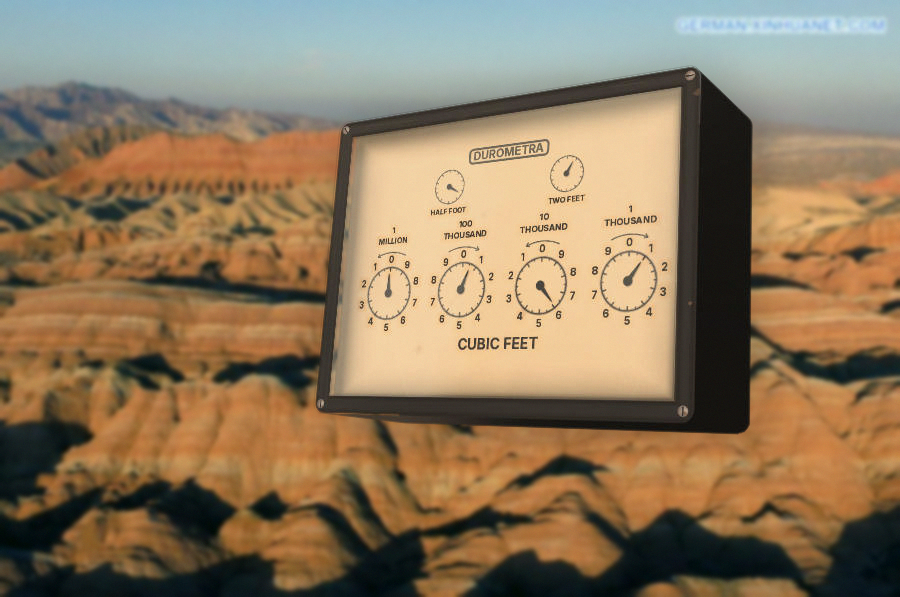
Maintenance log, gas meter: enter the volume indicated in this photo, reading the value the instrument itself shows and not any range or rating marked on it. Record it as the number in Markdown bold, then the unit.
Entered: **6100** ft³
